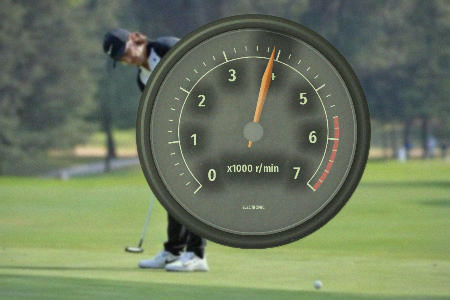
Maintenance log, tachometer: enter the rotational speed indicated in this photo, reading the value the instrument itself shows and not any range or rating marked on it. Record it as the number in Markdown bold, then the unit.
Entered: **3900** rpm
